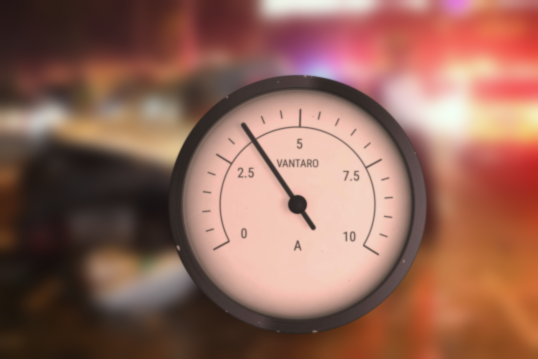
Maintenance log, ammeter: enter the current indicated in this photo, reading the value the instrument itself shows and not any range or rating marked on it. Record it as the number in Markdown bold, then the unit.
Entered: **3.5** A
